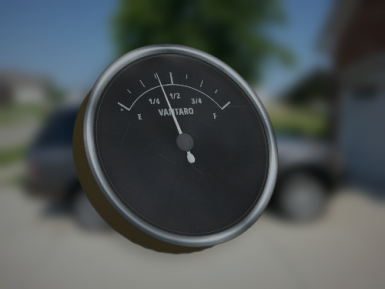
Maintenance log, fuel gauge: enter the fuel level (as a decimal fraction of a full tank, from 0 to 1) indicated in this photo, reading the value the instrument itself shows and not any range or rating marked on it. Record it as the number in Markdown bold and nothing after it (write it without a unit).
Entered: **0.375**
